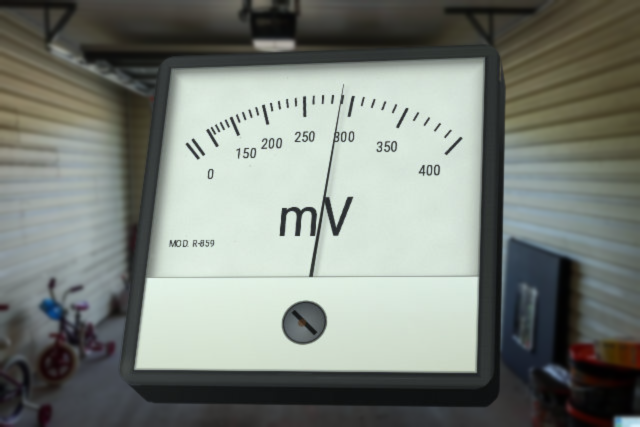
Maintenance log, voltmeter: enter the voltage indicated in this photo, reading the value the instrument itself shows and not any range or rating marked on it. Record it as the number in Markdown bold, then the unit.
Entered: **290** mV
